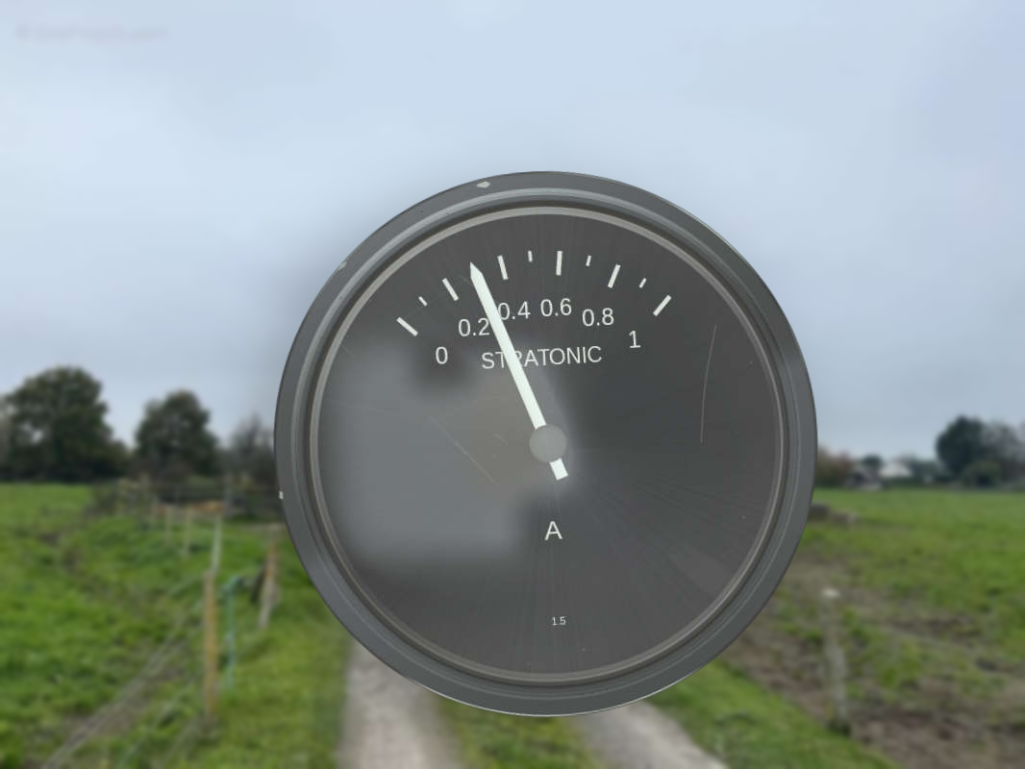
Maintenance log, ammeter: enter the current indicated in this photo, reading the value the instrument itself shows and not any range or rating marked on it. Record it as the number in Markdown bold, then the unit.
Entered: **0.3** A
